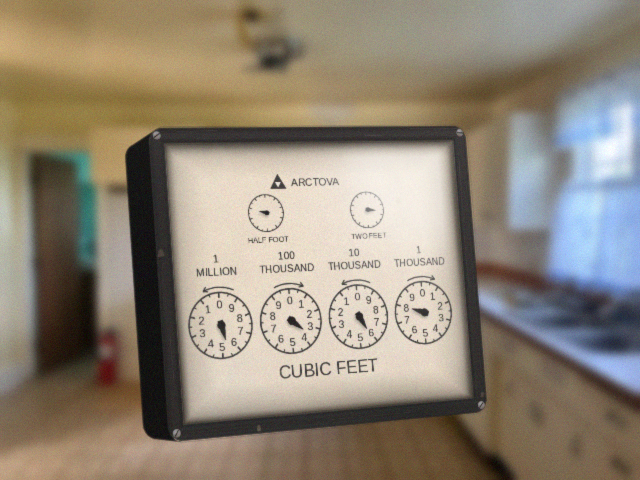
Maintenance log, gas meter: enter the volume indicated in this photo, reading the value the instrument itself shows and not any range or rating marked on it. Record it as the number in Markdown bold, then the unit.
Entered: **535800** ft³
